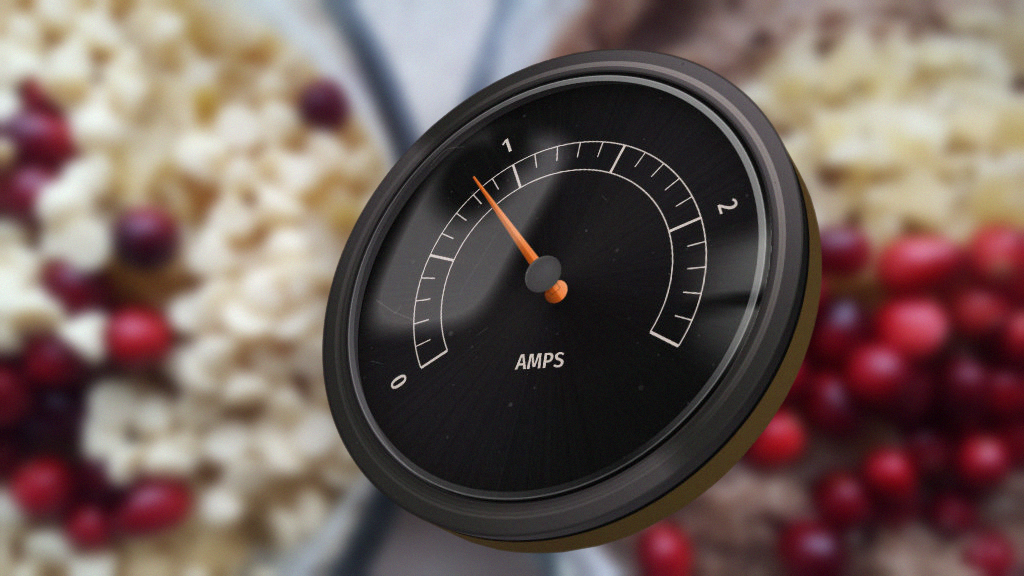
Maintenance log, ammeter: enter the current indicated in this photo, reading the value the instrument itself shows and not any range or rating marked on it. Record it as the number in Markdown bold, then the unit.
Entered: **0.85** A
